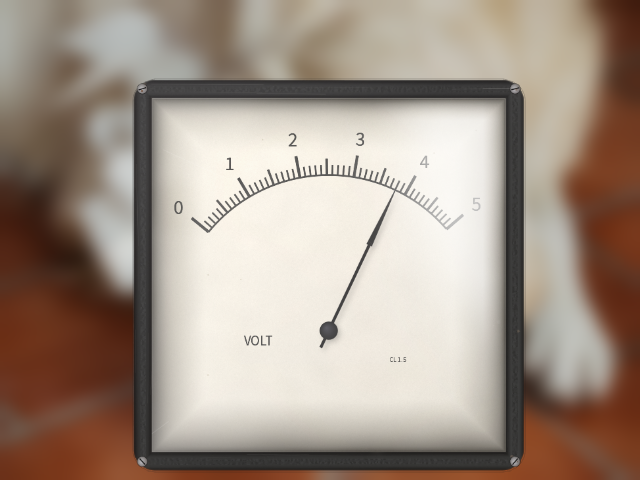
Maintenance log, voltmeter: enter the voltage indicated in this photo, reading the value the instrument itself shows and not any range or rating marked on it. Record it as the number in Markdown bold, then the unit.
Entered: **3.8** V
